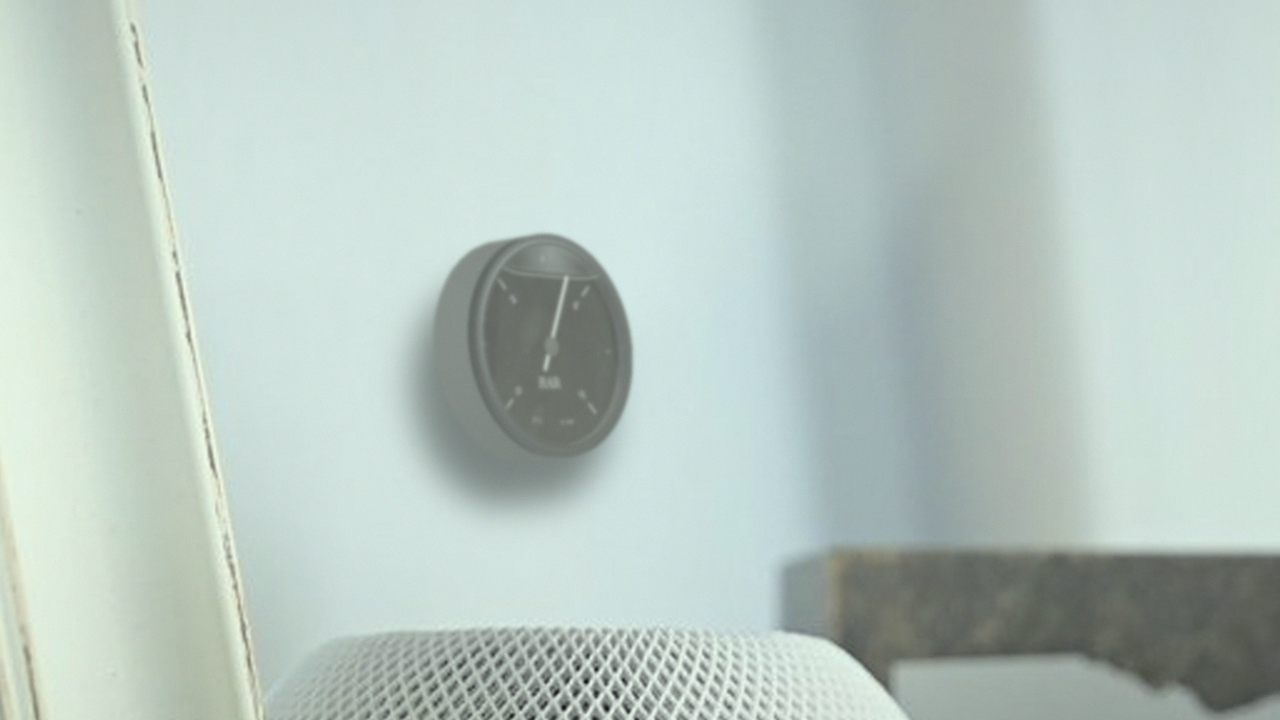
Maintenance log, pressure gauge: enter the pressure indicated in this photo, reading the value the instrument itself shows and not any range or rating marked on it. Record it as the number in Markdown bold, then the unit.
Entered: **3.5** bar
